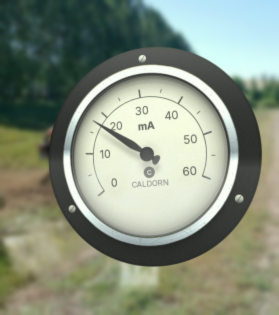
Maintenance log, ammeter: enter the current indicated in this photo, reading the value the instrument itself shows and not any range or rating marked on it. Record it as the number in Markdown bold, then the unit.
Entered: **17.5** mA
